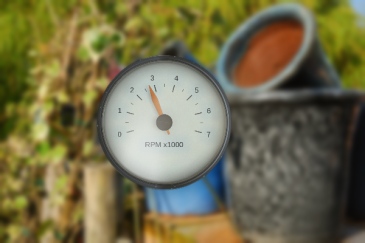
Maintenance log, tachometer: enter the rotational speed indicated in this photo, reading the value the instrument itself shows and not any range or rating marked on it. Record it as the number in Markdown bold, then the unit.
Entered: **2750** rpm
